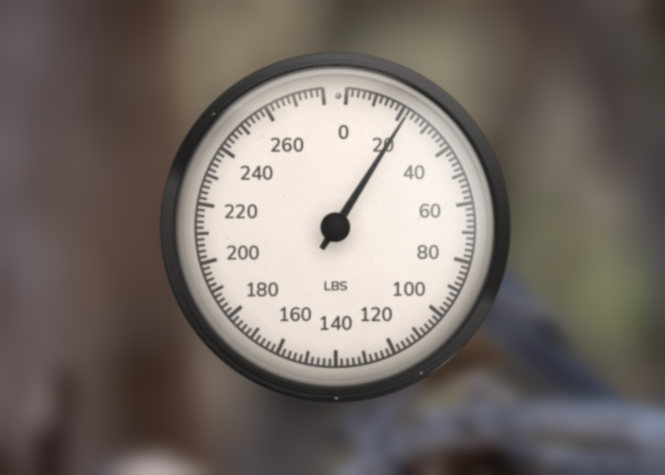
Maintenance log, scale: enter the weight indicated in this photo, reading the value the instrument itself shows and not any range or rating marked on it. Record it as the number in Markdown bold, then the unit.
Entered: **22** lb
